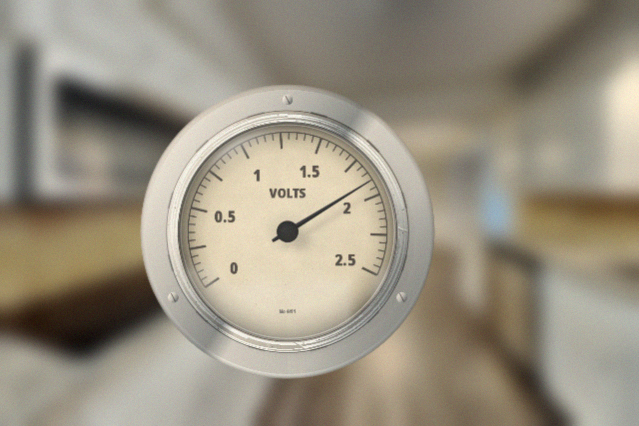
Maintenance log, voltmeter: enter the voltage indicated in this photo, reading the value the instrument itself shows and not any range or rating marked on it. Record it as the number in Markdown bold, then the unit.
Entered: **1.9** V
